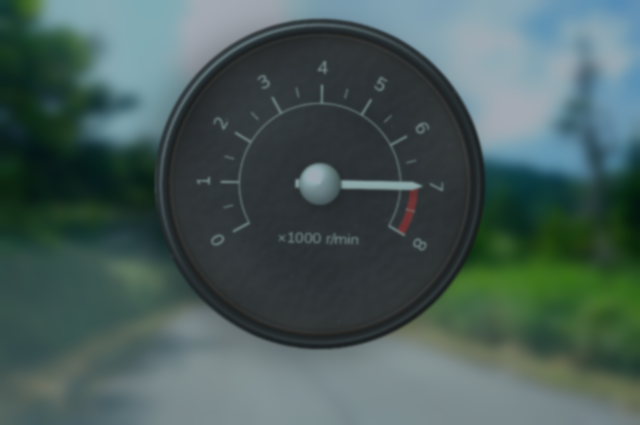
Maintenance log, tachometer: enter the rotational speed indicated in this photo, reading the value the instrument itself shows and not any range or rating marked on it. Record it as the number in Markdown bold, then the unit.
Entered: **7000** rpm
